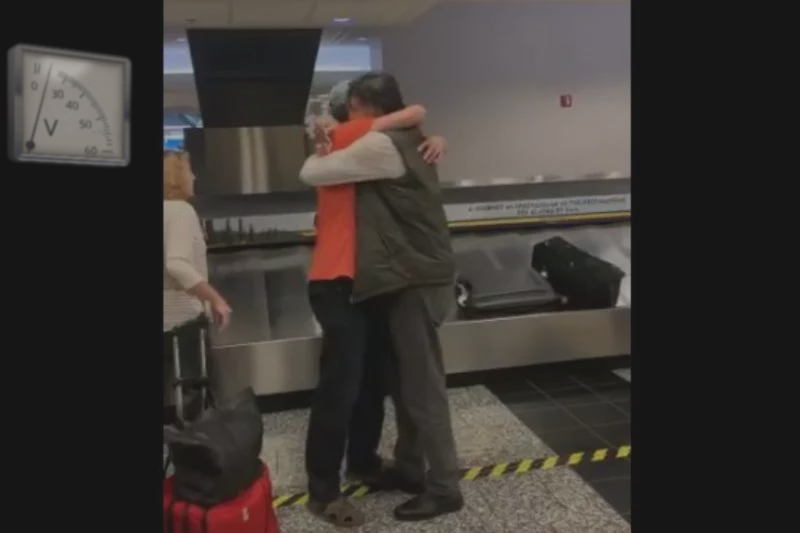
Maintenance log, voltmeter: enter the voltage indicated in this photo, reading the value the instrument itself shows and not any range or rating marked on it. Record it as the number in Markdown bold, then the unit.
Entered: **20** V
